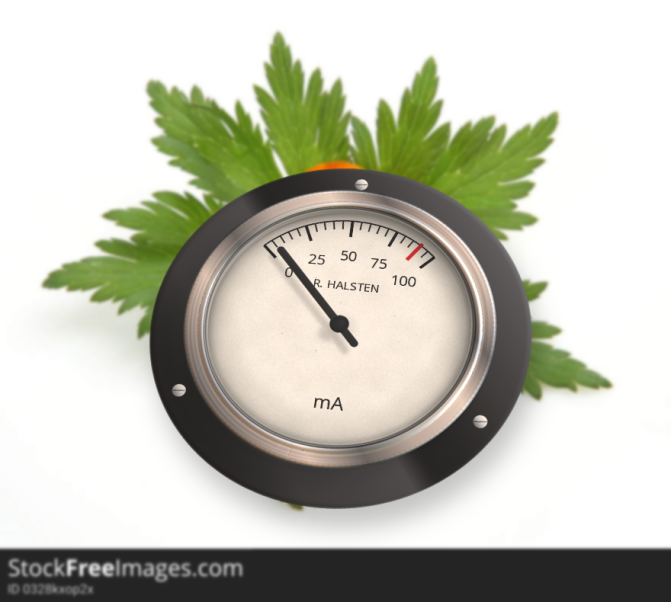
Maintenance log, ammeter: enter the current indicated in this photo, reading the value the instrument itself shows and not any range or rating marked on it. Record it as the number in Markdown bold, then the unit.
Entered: **5** mA
